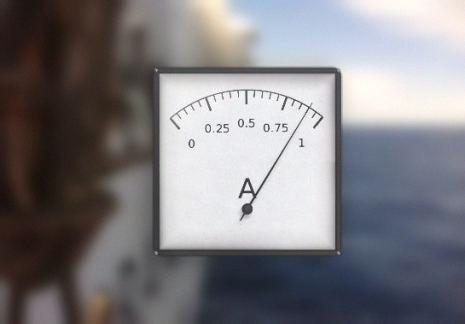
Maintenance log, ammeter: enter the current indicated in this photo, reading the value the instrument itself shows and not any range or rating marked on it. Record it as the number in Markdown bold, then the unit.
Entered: **0.9** A
